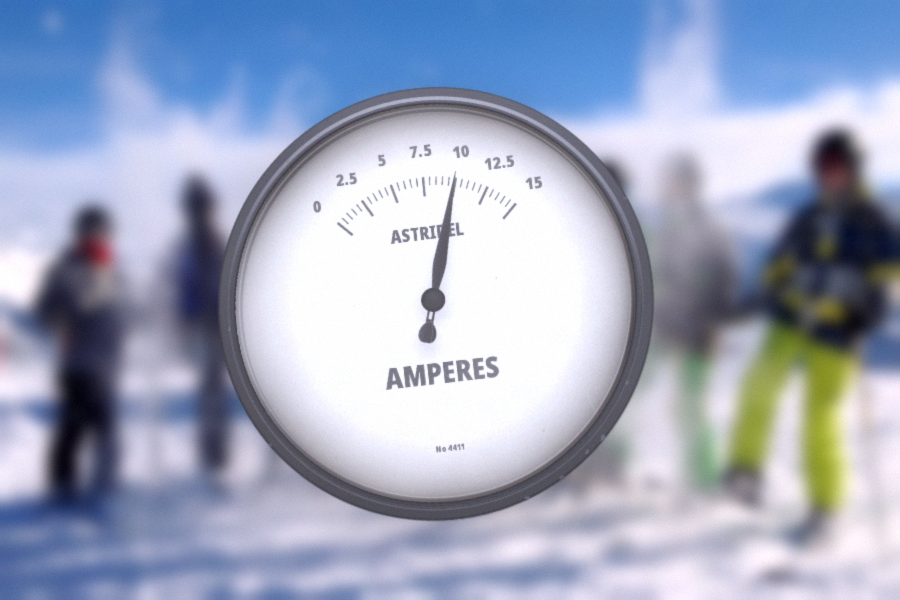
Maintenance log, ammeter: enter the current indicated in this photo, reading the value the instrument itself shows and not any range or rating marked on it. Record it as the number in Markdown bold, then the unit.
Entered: **10** A
